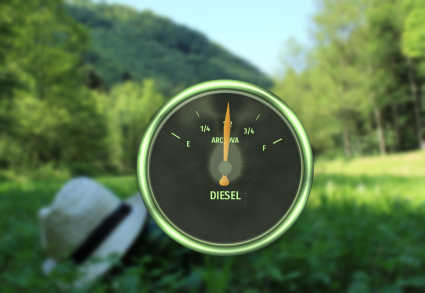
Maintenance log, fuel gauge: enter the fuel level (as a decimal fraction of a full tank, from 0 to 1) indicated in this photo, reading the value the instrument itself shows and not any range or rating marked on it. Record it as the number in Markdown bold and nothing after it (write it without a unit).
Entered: **0.5**
